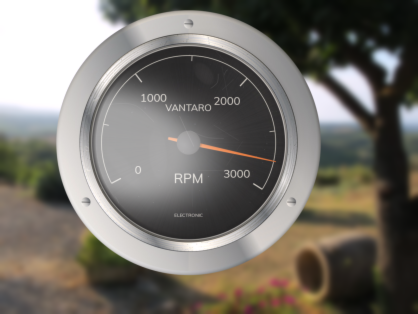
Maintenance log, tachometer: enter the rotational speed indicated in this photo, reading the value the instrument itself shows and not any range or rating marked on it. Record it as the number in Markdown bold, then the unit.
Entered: **2750** rpm
